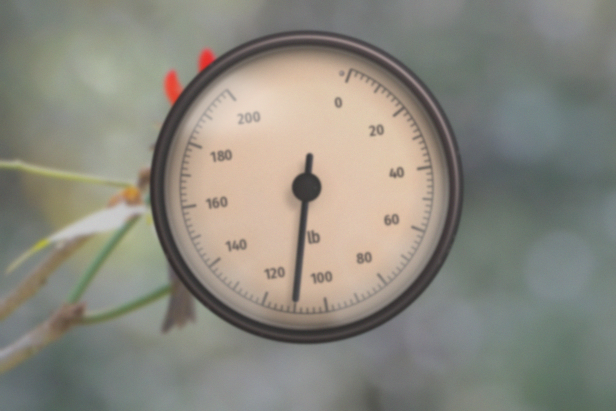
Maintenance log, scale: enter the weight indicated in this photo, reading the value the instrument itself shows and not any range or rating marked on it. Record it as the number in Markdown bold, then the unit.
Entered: **110** lb
